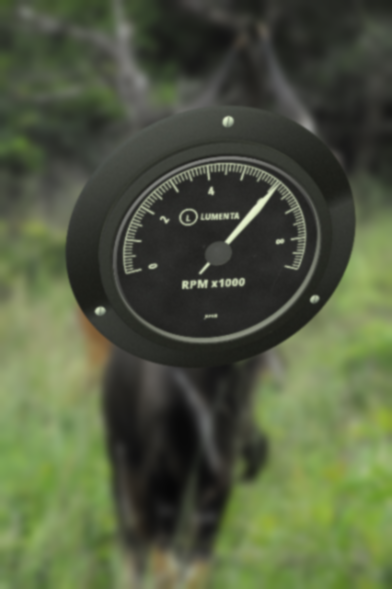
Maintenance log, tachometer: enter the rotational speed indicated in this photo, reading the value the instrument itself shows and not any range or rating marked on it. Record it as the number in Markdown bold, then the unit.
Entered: **6000** rpm
